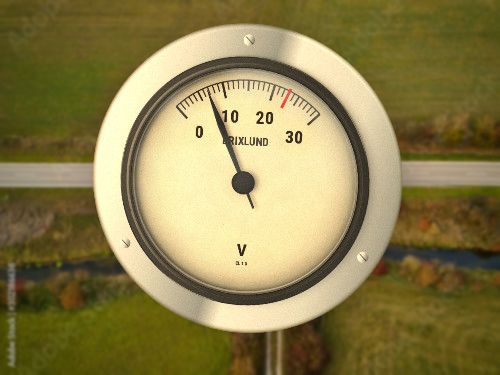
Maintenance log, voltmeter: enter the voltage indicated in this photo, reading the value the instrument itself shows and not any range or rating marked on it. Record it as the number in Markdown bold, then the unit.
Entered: **7** V
